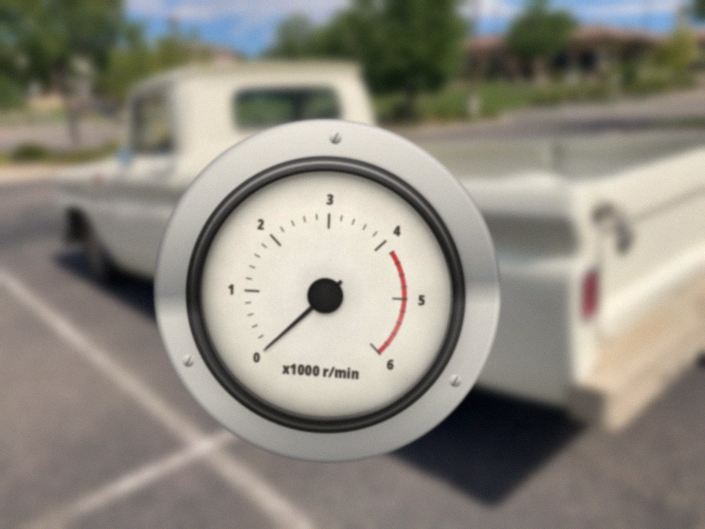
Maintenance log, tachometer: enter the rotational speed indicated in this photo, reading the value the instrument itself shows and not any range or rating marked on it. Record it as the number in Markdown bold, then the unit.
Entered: **0** rpm
